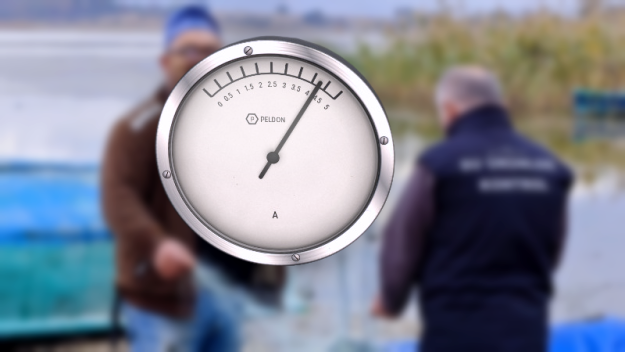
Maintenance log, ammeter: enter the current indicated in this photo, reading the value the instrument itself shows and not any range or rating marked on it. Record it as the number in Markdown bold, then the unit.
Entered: **4.25** A
